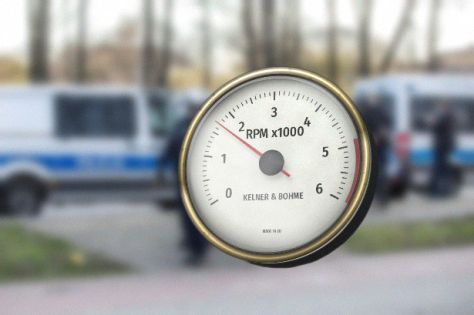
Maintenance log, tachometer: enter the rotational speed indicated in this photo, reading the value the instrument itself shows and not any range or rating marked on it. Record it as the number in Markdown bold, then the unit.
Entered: **1700** rpm
